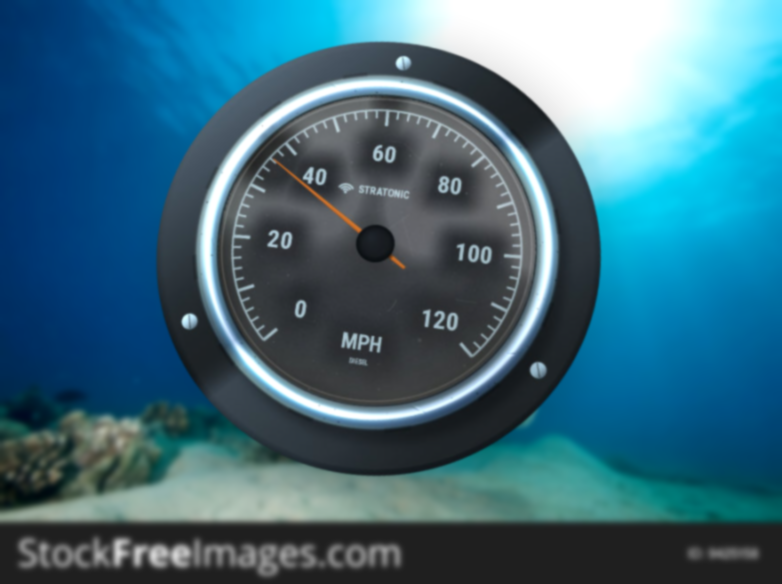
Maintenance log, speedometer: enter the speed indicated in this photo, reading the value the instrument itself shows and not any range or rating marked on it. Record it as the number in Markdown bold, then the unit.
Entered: **36** mph
